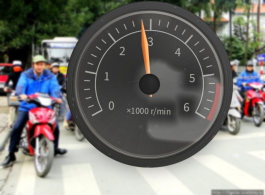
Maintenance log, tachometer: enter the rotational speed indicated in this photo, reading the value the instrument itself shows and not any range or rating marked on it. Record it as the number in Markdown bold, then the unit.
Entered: **2800** rpm
